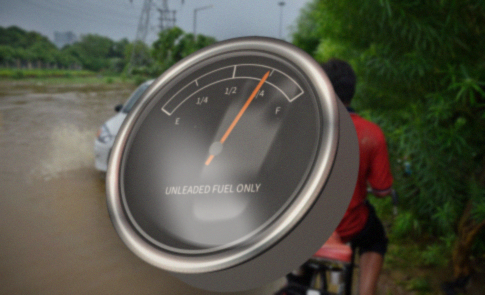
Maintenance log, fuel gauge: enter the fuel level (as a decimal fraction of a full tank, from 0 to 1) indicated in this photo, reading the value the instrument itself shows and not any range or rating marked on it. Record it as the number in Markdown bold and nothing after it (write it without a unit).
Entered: **0.75**
